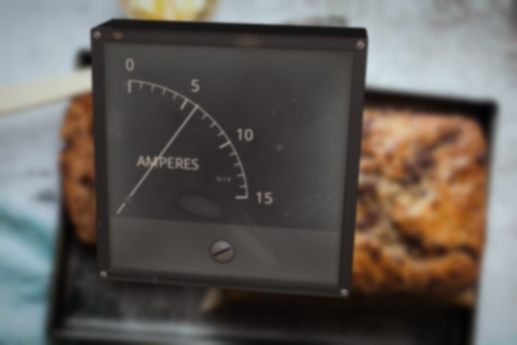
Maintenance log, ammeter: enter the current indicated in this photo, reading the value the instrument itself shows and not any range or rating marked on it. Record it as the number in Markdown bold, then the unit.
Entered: **6** A
